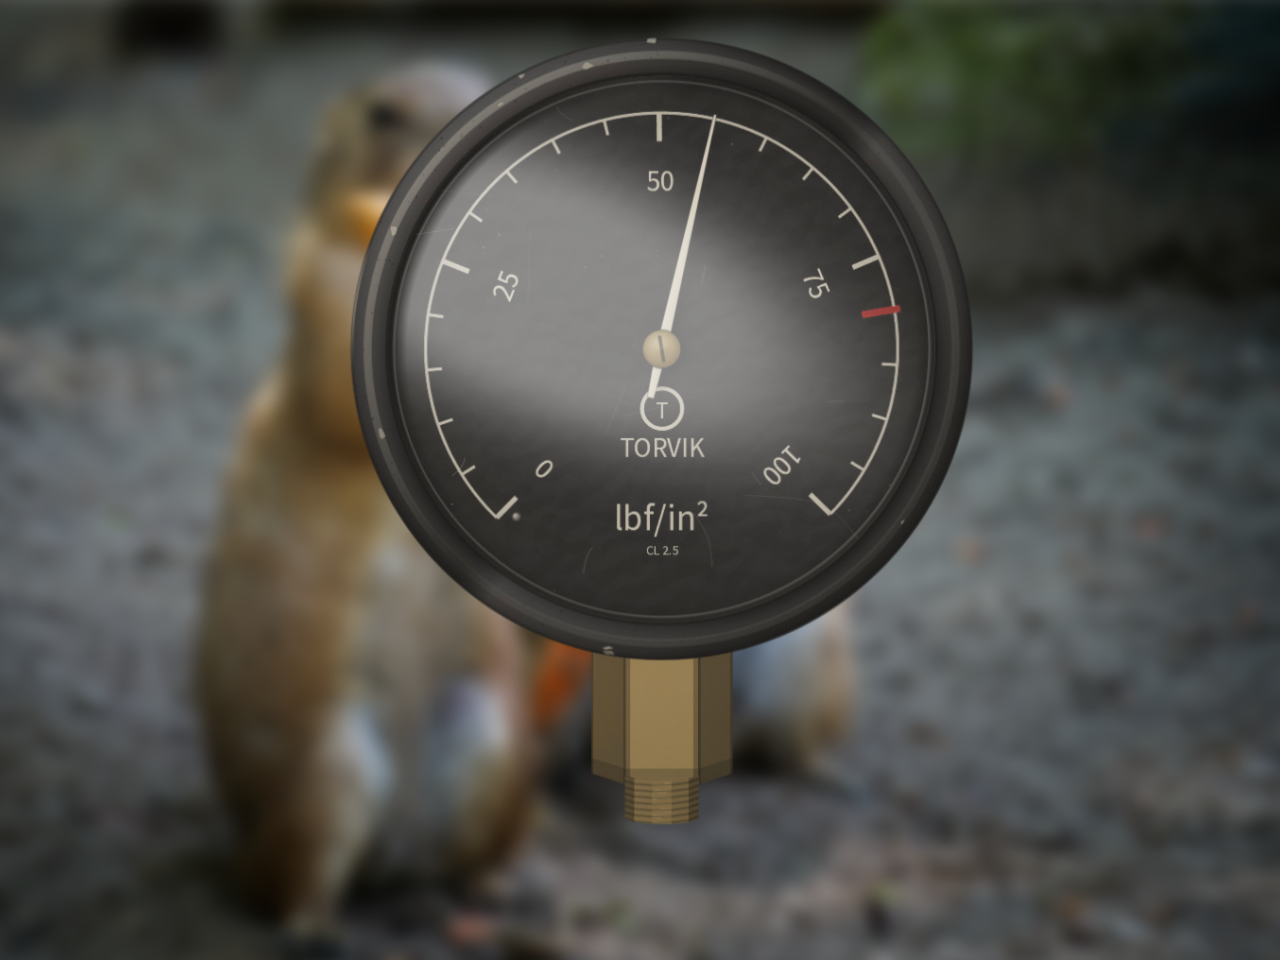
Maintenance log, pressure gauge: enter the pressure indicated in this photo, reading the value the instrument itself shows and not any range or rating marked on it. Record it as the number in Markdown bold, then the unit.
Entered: **55** psi
